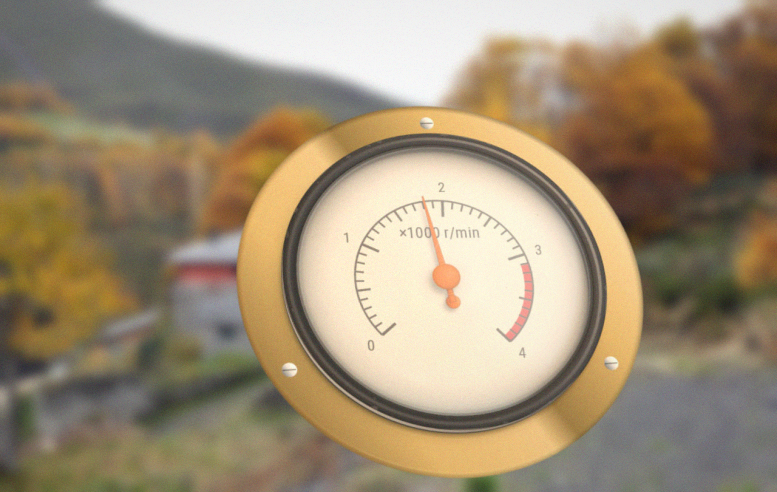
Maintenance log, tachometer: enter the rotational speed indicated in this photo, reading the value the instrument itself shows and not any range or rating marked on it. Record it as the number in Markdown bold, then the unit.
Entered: **1800** rpm
